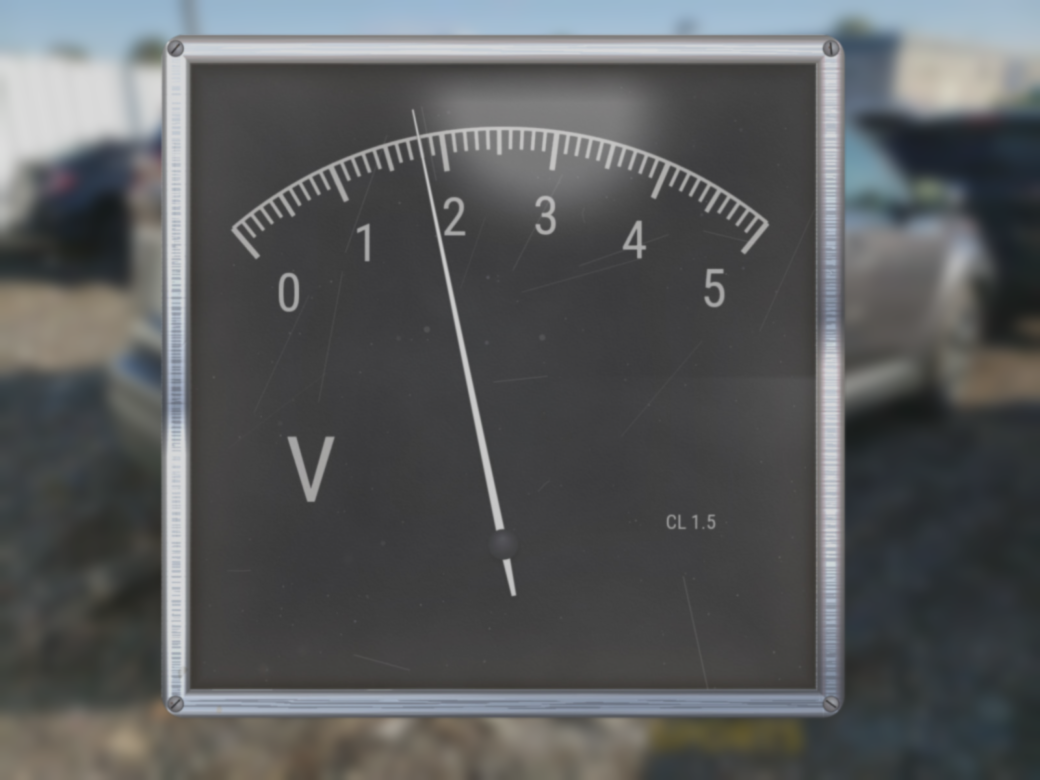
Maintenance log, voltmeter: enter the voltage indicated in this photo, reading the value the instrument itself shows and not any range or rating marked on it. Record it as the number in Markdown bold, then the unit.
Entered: **1.8** V
